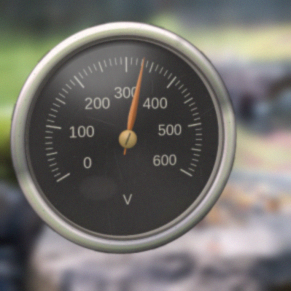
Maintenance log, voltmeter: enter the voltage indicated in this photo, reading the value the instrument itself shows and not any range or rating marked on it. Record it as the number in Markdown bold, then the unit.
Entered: **330** V
